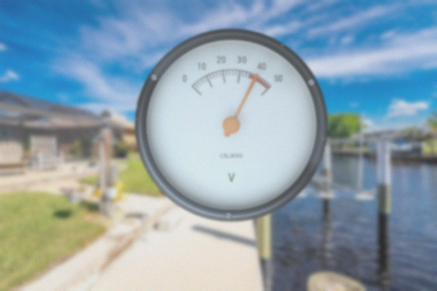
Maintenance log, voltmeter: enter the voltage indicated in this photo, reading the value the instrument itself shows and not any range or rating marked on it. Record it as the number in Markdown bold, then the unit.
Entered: **40** V
